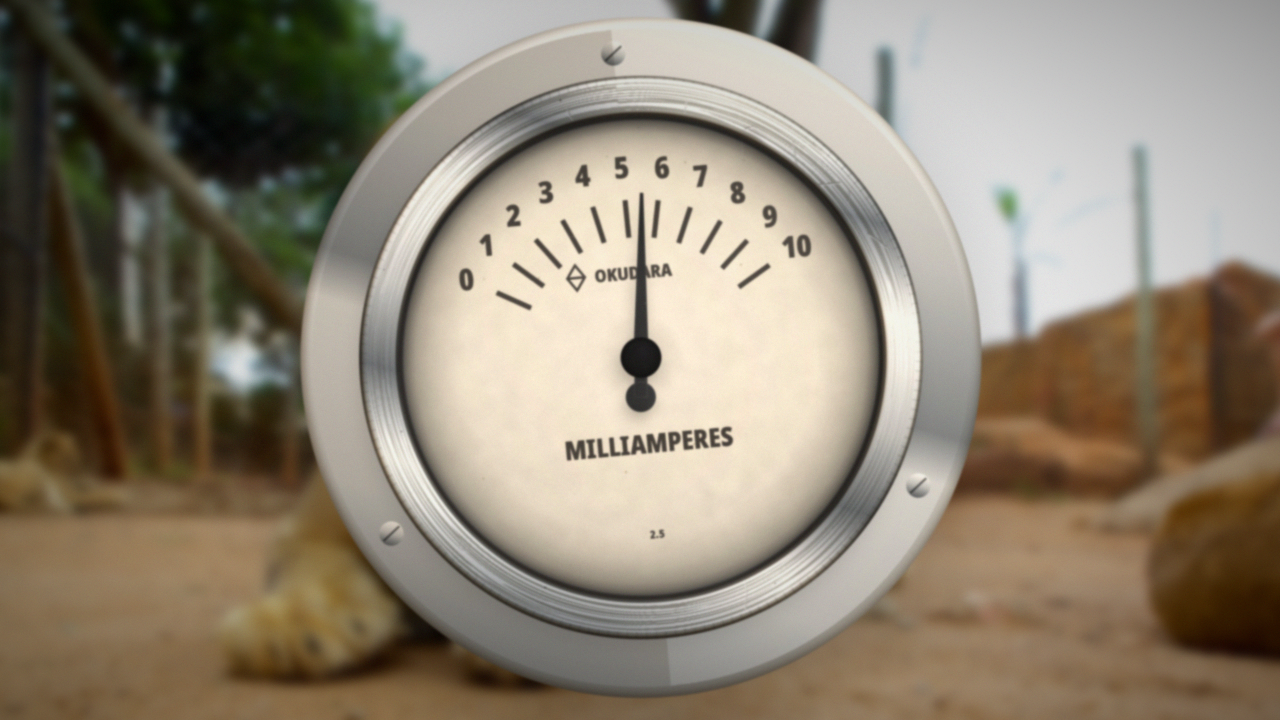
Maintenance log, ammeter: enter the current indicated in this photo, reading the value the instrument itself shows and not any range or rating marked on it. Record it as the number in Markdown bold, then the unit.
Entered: **5.5** mA
